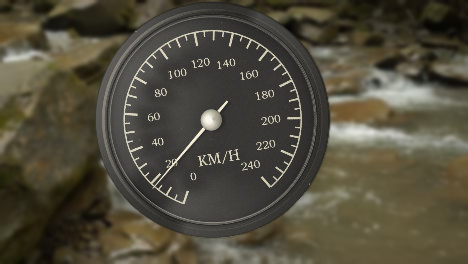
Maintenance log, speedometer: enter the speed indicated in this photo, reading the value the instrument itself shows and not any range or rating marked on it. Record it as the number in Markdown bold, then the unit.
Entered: **17.5** km/h
